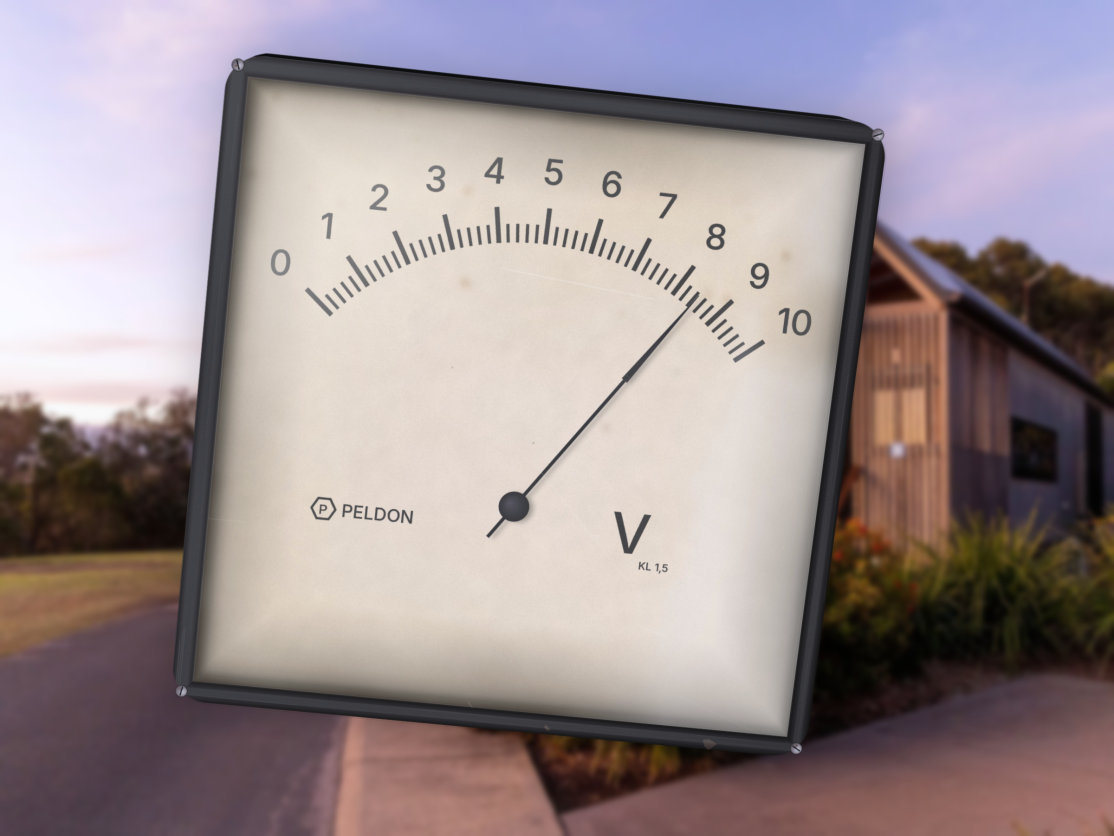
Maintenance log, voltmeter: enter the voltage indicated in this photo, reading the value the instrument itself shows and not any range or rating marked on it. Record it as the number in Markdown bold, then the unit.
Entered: **8.4** V
